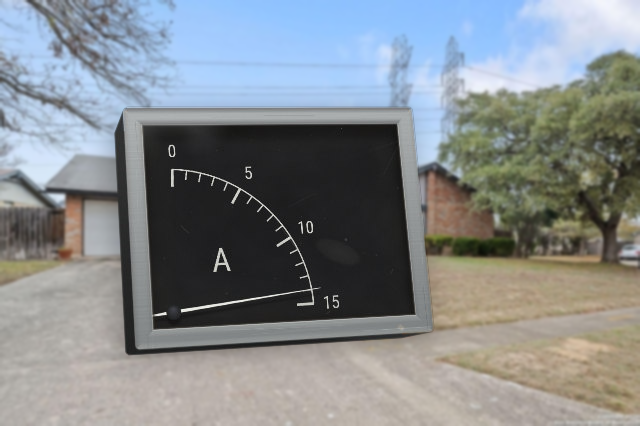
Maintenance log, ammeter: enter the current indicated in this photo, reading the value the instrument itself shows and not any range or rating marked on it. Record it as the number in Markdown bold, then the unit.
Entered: **14** A
